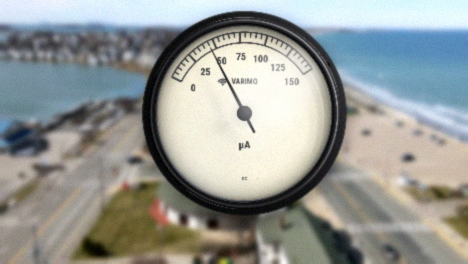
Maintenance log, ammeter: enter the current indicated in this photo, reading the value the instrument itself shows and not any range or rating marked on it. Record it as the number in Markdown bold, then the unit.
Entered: **45** µA
